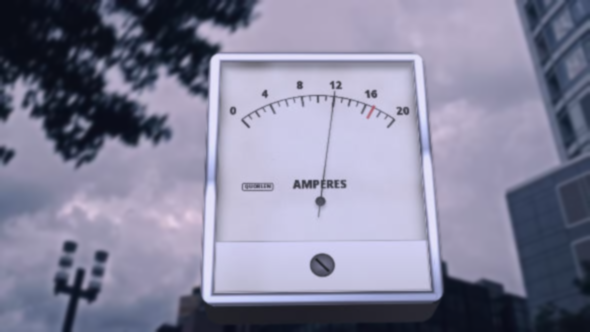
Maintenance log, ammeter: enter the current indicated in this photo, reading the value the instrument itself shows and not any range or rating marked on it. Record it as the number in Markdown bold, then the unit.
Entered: **12** A
